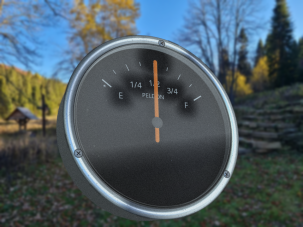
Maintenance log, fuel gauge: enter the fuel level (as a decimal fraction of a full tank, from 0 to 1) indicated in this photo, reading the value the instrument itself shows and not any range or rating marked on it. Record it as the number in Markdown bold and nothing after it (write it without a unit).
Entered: **0.5**
